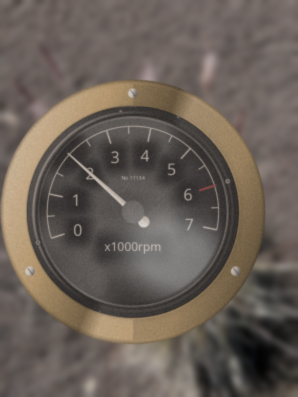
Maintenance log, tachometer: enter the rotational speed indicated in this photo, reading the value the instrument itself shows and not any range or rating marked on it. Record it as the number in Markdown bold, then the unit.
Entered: **2000** rpm
